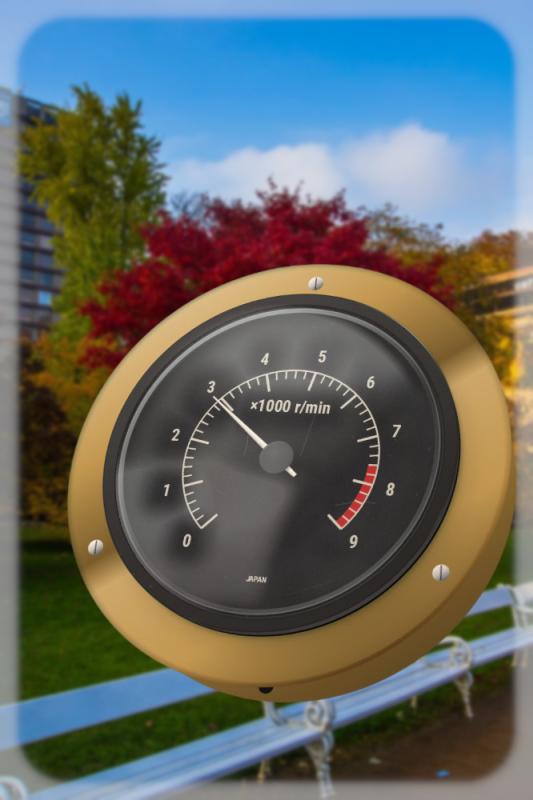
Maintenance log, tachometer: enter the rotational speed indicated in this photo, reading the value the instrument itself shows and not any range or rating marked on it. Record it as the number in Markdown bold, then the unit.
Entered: **2900** rpm
